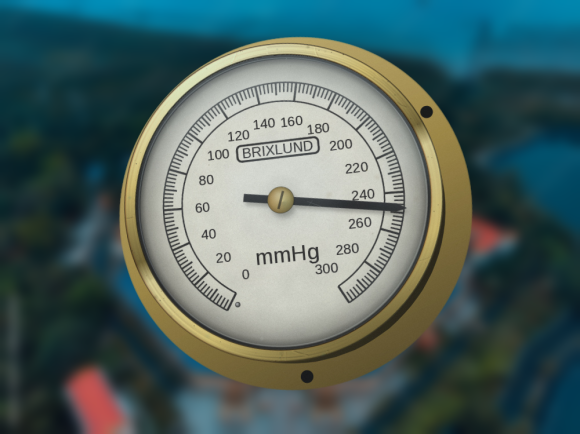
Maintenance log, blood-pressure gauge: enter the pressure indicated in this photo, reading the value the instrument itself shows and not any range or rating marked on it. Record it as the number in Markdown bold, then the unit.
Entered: **248** mmHg
